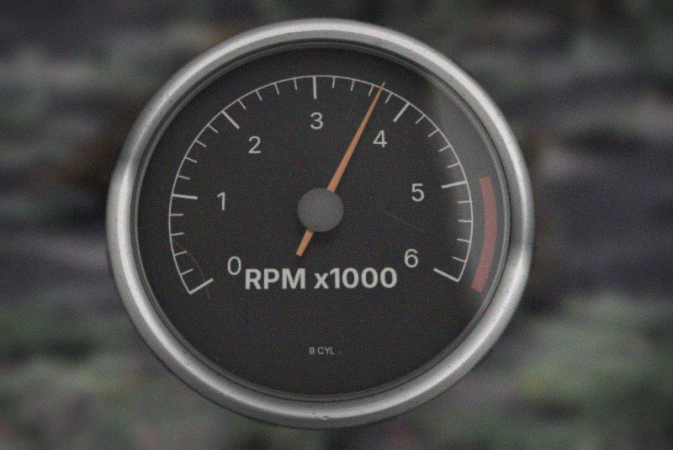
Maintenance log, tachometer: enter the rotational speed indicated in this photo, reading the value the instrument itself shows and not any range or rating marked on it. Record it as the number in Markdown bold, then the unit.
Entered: **3700** rpm
